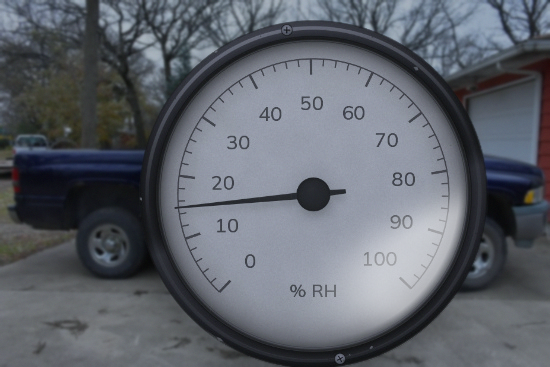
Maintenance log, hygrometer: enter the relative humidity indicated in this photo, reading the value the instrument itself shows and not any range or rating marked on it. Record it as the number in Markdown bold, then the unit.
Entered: **15** %
